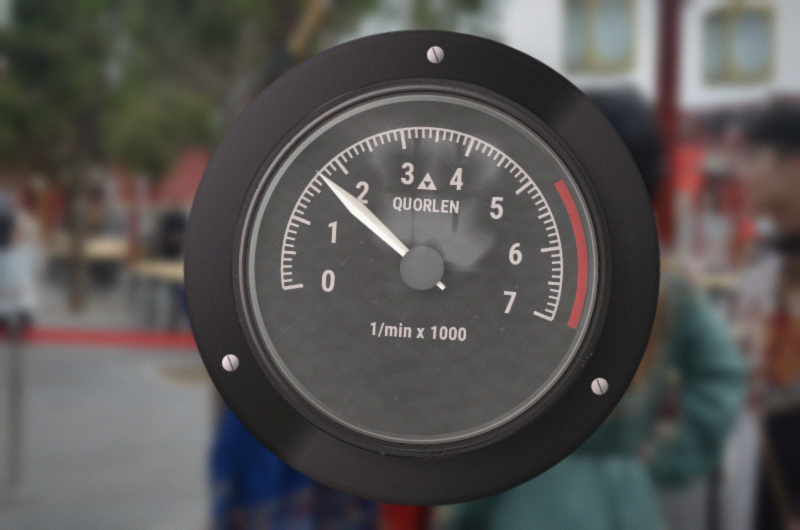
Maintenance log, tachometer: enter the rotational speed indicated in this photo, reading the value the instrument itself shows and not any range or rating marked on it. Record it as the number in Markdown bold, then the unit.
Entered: **1700** rpm
